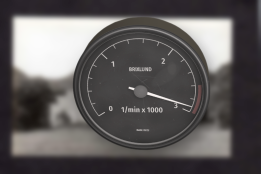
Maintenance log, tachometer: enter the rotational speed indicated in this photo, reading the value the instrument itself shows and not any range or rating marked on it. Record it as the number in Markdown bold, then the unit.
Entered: **2900** rpm
